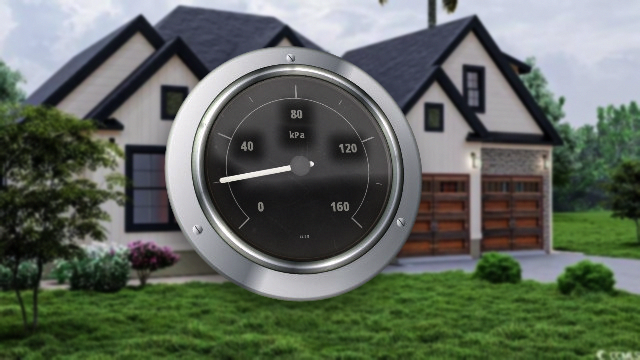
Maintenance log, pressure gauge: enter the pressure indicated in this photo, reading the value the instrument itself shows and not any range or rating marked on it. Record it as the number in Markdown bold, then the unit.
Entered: **20** kPa
